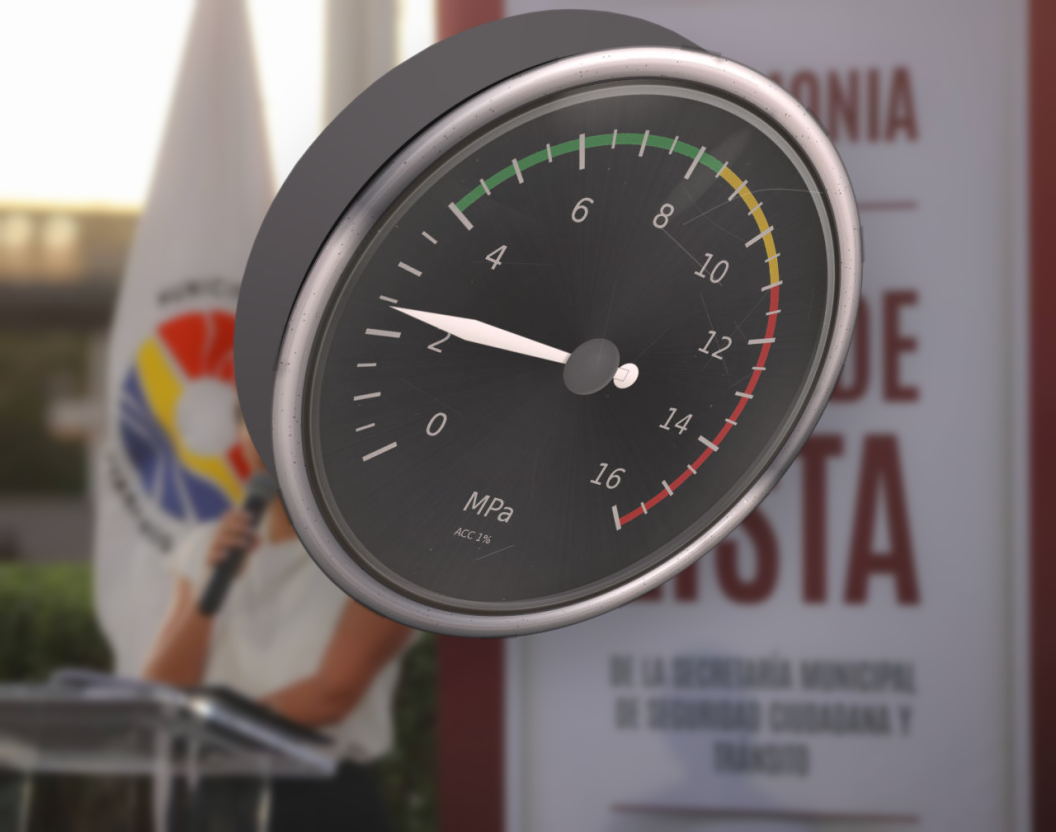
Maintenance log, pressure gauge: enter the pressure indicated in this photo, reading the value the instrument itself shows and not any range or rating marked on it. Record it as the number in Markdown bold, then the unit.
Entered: **2.5** MPa
